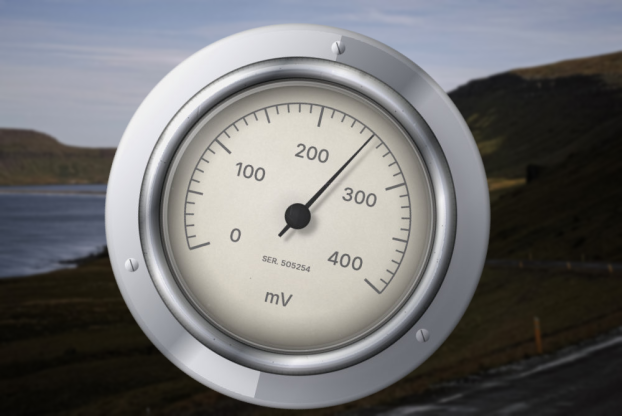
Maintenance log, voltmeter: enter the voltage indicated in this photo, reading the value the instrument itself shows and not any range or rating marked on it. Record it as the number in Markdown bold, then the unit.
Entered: **250** mV
